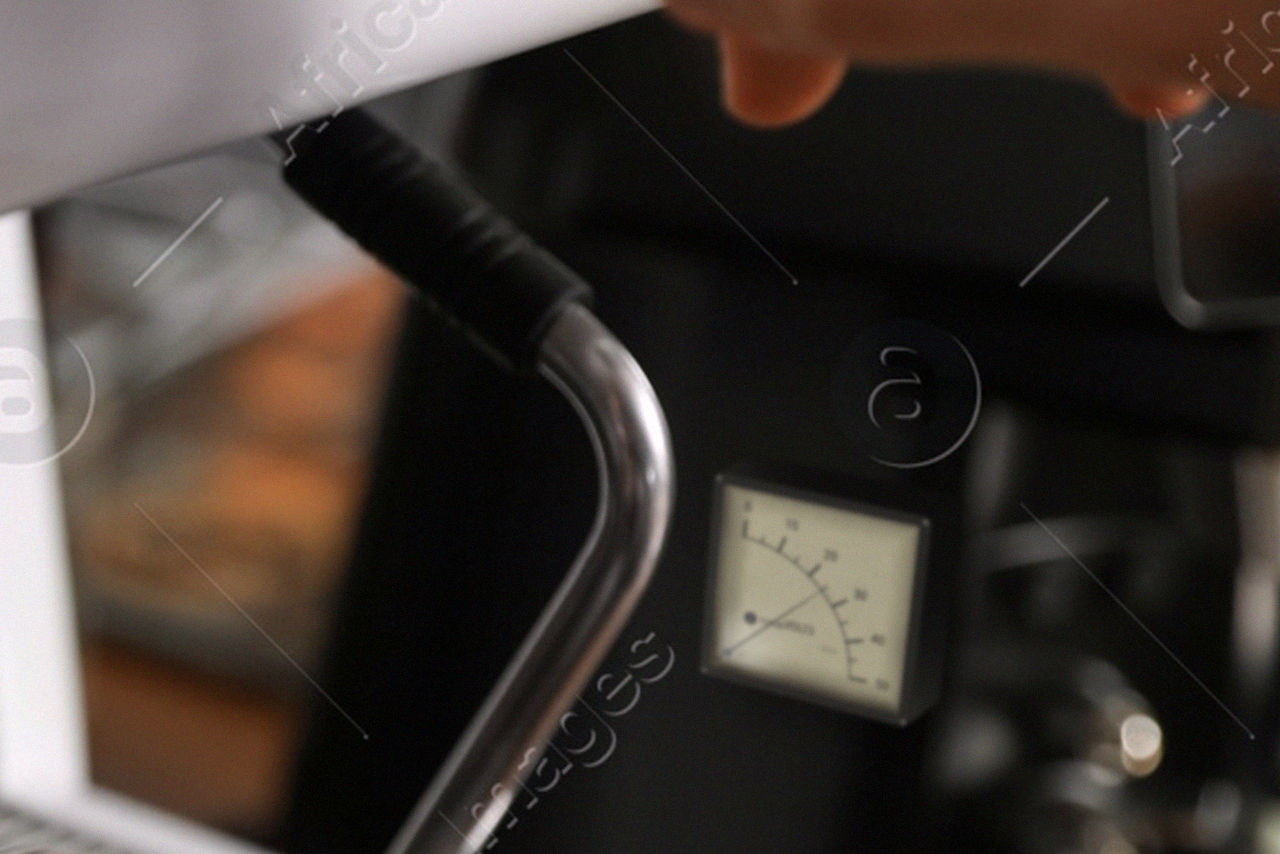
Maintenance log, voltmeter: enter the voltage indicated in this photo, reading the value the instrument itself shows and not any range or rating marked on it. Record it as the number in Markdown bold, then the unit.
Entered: **25** V
